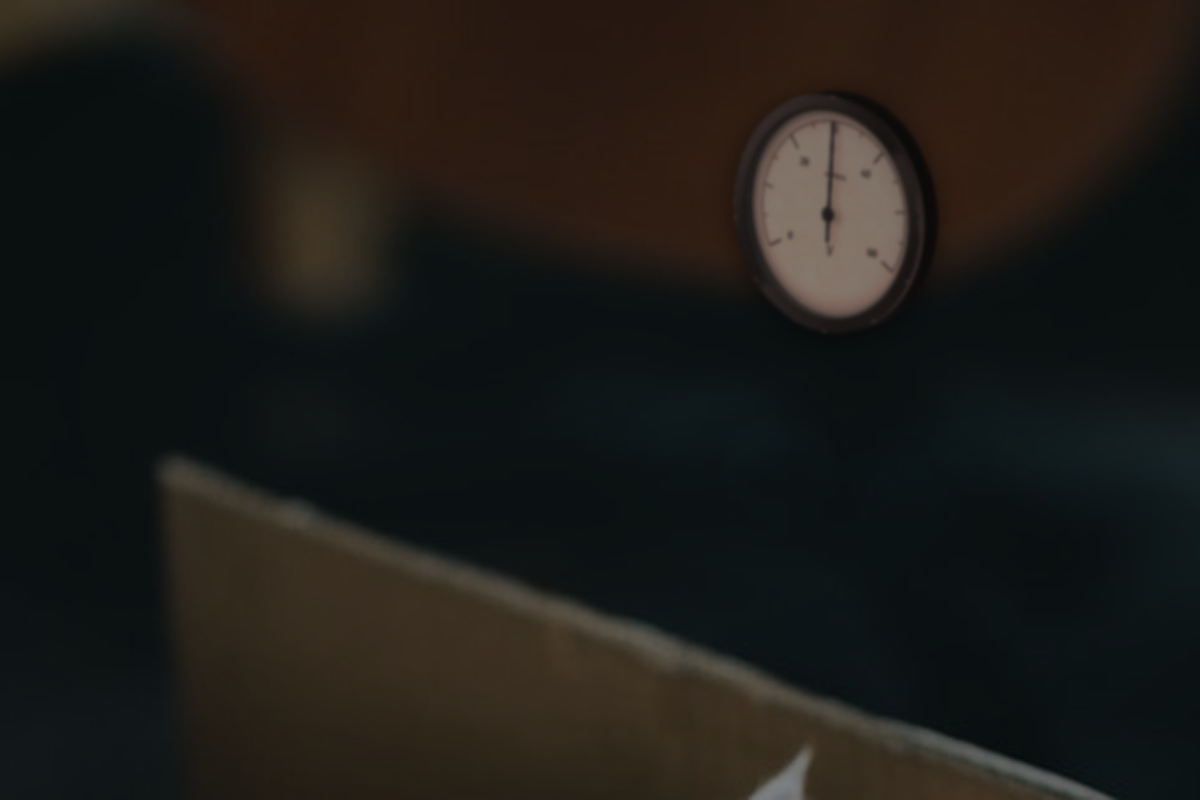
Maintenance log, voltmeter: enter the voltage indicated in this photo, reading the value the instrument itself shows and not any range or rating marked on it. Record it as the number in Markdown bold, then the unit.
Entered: **30** V
